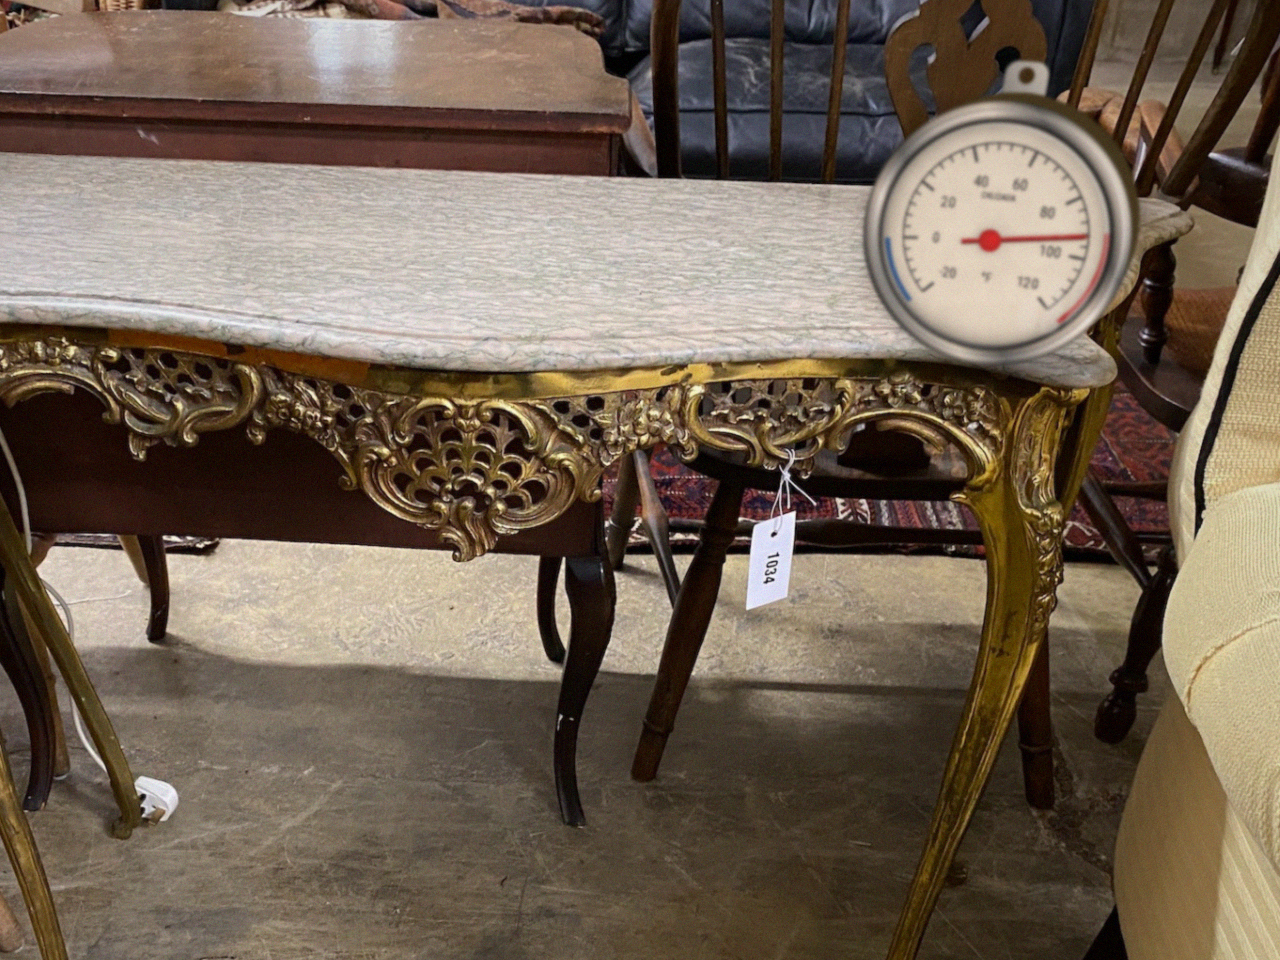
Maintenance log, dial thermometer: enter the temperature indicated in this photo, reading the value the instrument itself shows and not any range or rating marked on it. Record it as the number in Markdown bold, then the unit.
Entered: **92** °F
